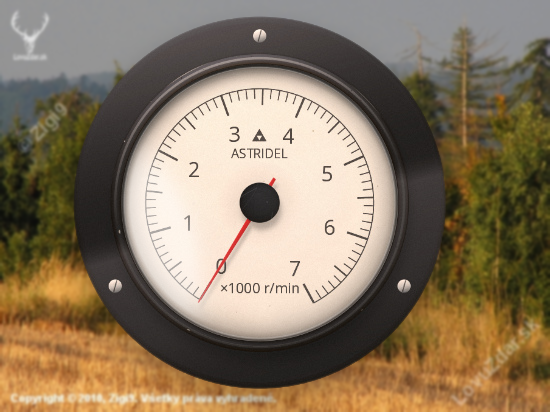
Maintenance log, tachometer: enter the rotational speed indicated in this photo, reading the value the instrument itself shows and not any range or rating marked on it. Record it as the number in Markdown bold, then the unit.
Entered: **0** rpm
